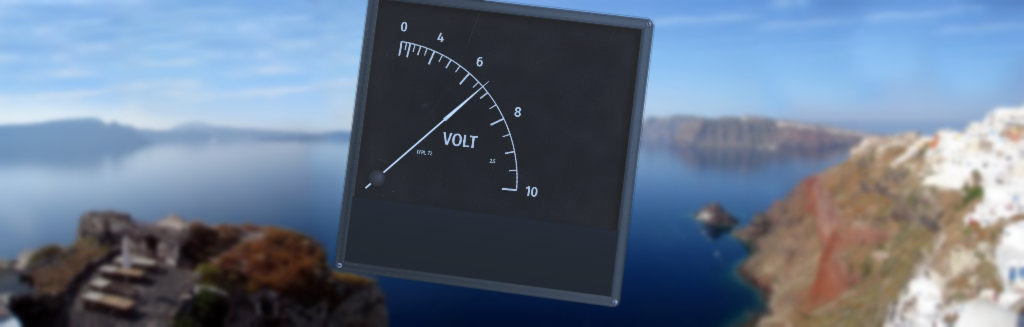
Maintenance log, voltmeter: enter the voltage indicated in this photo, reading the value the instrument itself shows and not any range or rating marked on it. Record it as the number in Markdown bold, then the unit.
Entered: **6.75** V
